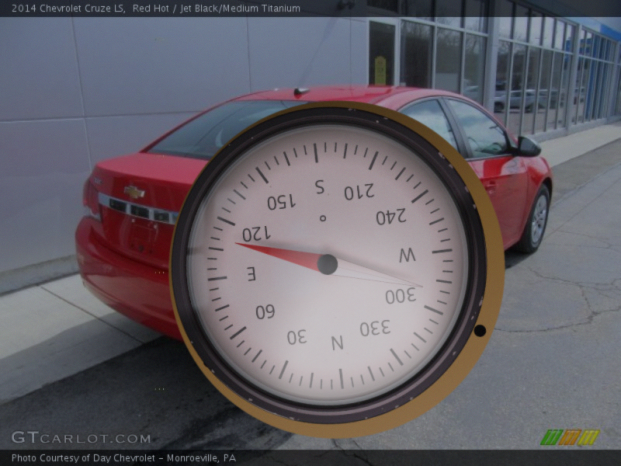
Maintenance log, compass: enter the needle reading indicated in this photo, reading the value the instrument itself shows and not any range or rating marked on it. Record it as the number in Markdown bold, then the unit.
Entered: **110** °
